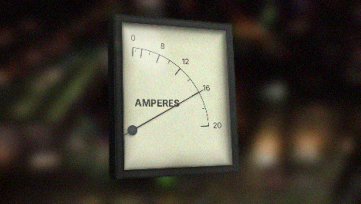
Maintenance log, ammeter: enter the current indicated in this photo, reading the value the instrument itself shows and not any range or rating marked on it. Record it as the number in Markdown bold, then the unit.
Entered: **16** A
